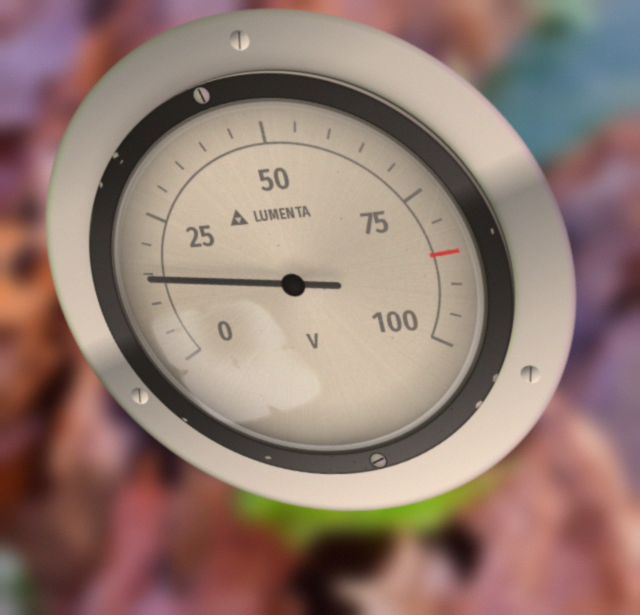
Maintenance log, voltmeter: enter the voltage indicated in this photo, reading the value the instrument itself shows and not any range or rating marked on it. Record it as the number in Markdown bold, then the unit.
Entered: **15** V
